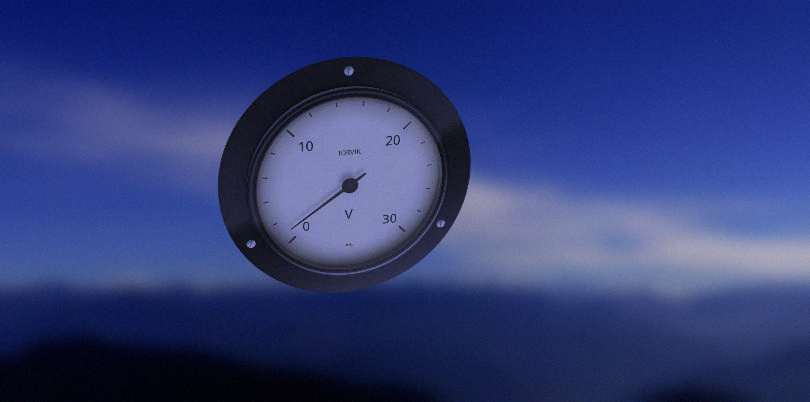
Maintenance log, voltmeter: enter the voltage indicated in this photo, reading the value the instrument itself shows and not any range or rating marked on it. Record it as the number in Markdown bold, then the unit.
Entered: **1** V
